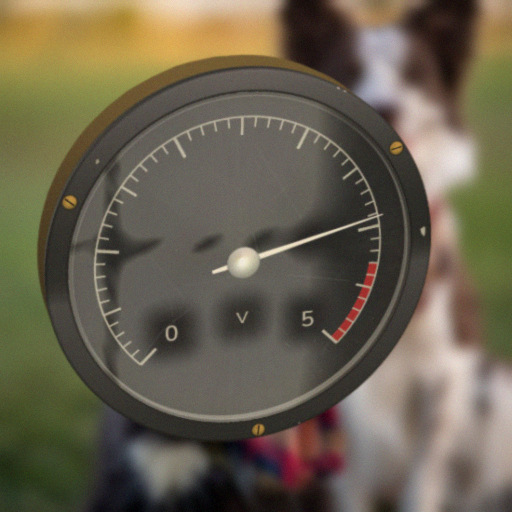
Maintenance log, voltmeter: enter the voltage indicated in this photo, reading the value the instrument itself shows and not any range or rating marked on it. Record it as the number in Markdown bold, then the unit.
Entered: **3.9** V
